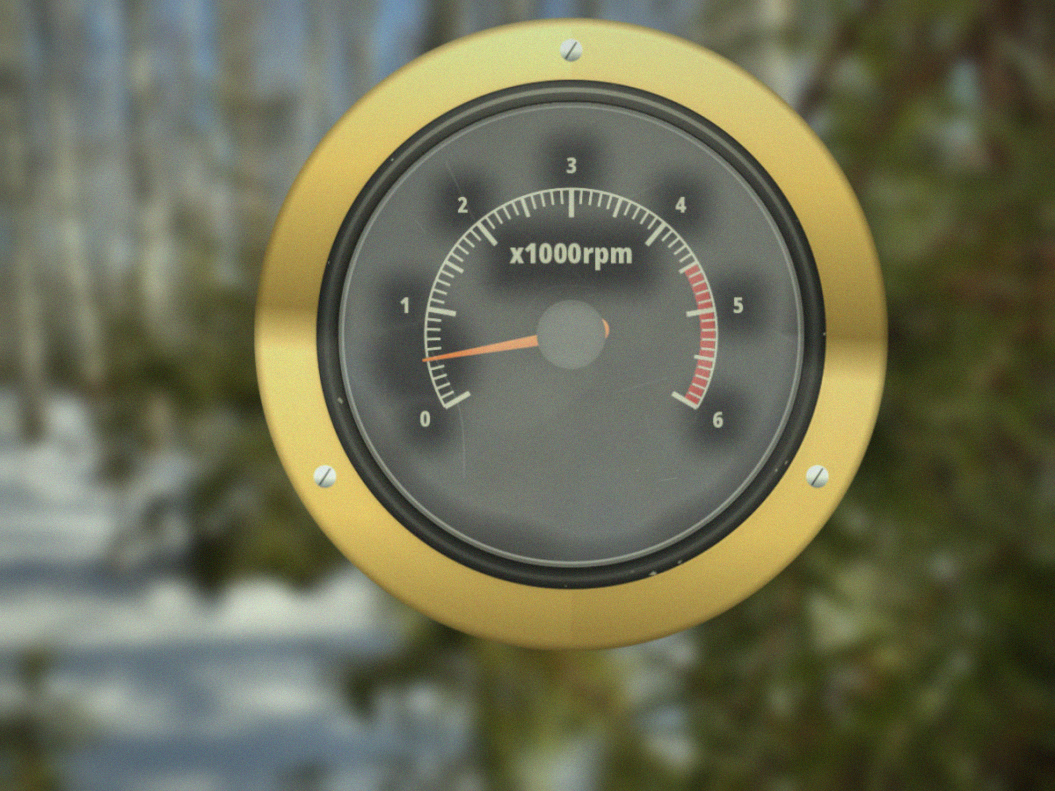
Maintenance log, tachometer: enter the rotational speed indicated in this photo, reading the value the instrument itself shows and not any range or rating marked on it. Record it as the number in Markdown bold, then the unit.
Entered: **500** rpm
